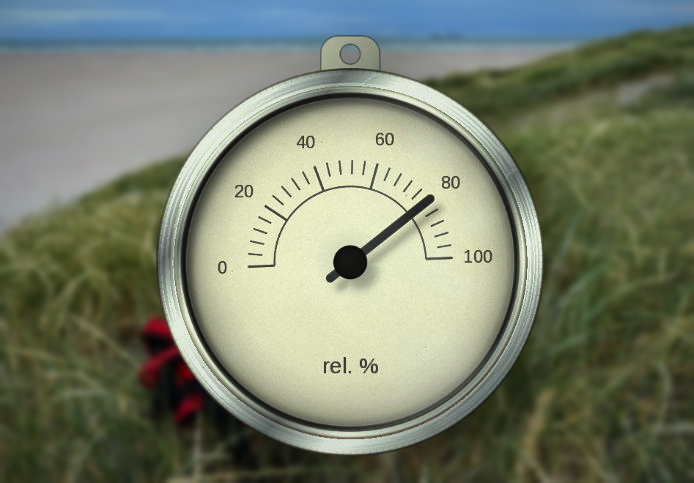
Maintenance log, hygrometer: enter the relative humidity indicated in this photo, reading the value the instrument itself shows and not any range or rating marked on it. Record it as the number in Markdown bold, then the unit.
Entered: **80** %
